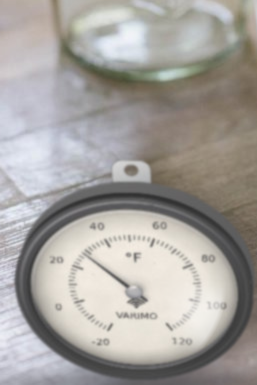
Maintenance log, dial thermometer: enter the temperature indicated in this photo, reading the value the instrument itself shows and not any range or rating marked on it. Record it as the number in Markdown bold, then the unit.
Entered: **30** °F
